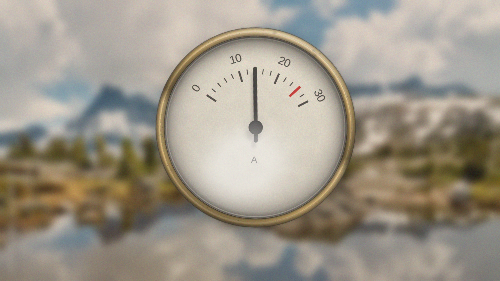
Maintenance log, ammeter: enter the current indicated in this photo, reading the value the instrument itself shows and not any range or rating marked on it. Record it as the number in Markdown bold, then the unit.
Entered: **14** A
